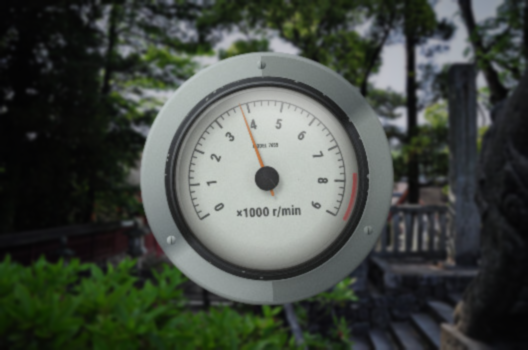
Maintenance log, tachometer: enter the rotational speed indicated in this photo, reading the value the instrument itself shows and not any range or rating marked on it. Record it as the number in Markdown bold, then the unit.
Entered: **3800** rpm
